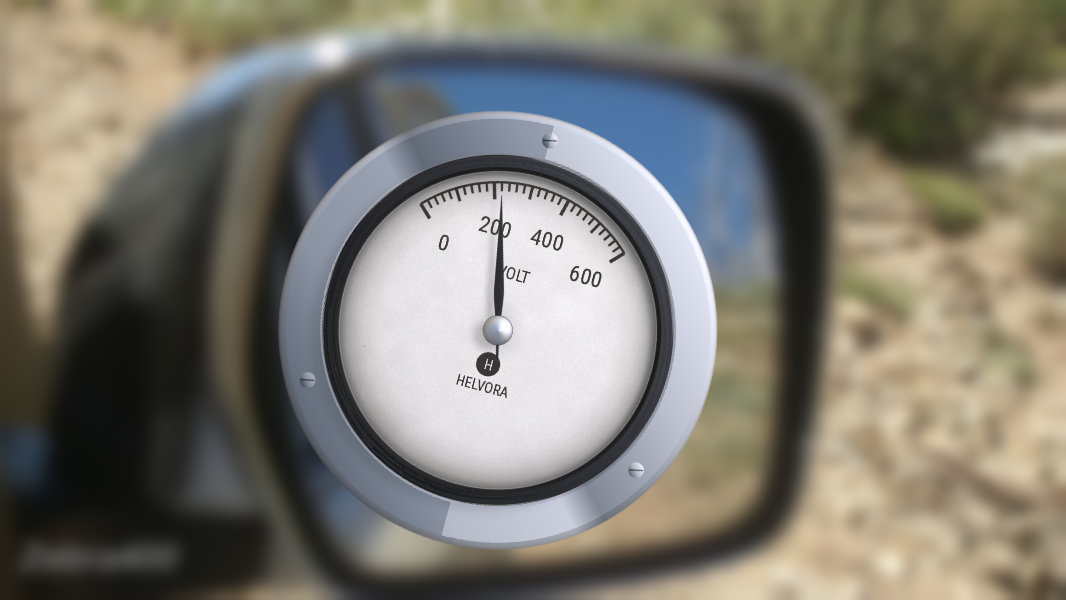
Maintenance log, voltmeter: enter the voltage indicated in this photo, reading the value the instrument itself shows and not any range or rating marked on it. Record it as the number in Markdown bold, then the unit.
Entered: **220** V
